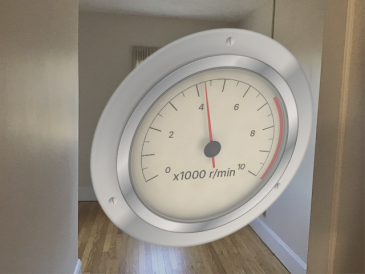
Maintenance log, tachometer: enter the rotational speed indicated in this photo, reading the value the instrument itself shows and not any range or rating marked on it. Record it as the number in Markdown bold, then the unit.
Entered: **4250** rpm
